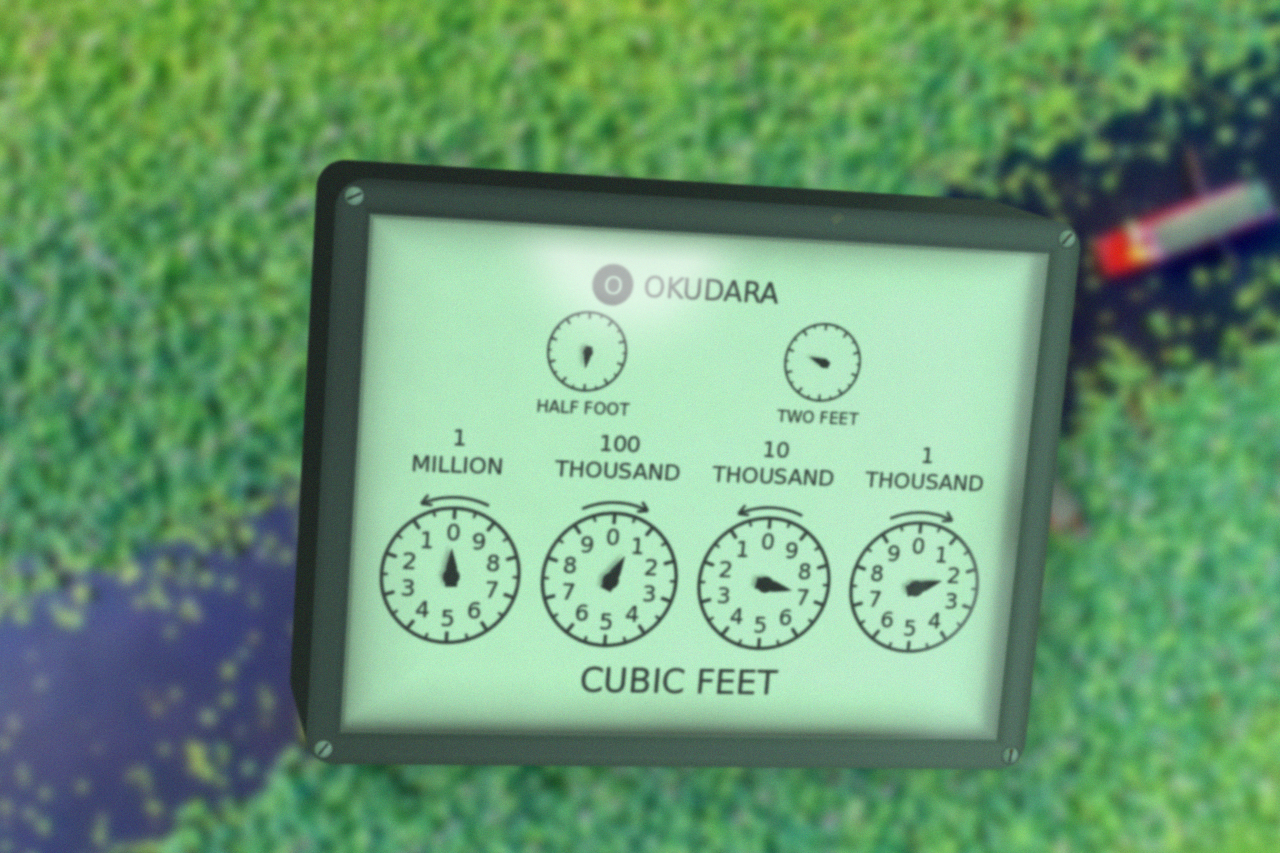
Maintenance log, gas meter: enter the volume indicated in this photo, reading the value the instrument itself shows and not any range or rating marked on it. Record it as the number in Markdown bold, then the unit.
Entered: **7200** ft³
